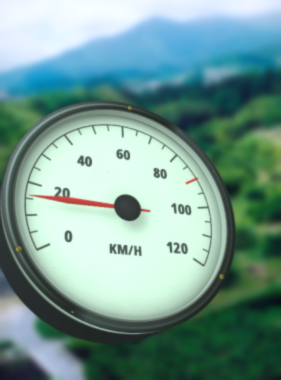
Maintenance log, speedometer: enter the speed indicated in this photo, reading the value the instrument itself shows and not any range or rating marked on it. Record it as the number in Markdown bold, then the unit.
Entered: **15** km/h
